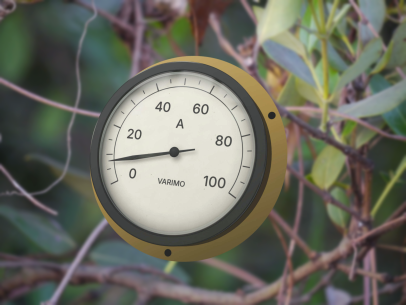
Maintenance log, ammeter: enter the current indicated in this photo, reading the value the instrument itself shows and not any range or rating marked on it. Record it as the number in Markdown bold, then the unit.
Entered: **7.5** A
